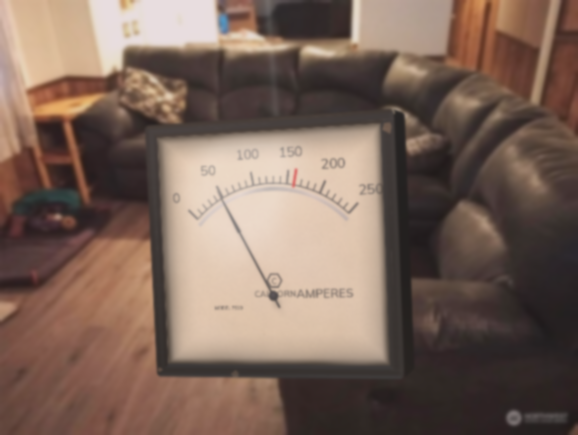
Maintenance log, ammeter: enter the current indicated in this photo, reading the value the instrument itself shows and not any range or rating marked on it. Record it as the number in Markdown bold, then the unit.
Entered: **50** A
